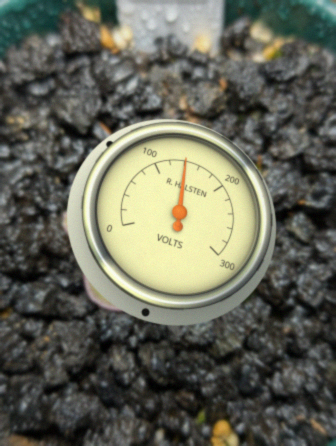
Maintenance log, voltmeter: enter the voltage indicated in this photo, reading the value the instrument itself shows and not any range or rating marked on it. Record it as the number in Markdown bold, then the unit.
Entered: **140** V
